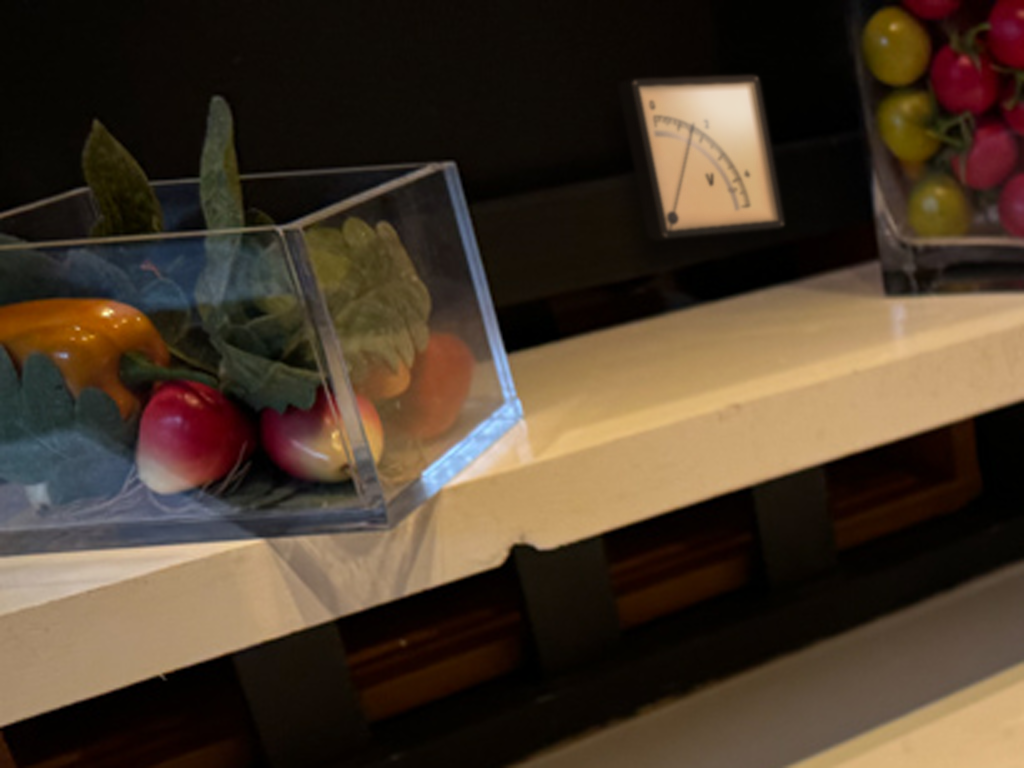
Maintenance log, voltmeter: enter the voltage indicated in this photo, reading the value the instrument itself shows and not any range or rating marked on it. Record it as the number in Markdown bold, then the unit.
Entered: **1.5** V
